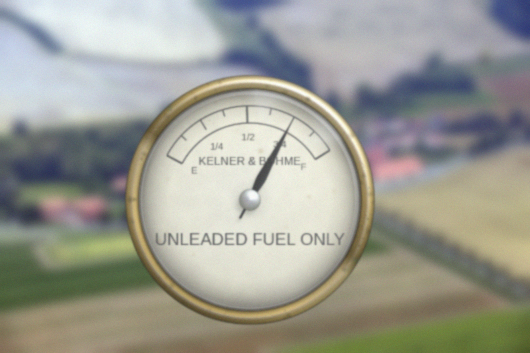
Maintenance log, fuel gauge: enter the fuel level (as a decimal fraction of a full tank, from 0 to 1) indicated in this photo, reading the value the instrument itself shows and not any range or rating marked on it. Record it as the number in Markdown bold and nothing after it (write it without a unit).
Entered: **0.75**
